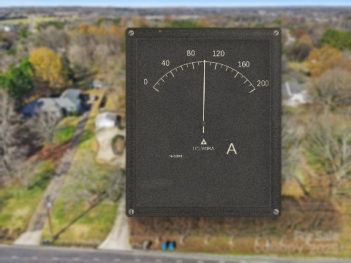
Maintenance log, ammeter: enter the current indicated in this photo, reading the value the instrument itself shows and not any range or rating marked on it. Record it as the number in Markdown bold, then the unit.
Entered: **100** A
